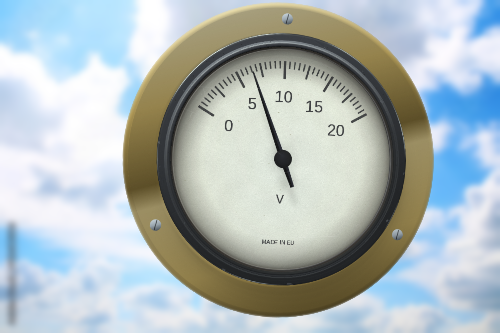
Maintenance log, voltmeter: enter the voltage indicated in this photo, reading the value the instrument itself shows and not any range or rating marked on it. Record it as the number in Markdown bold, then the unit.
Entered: **6.5** V
